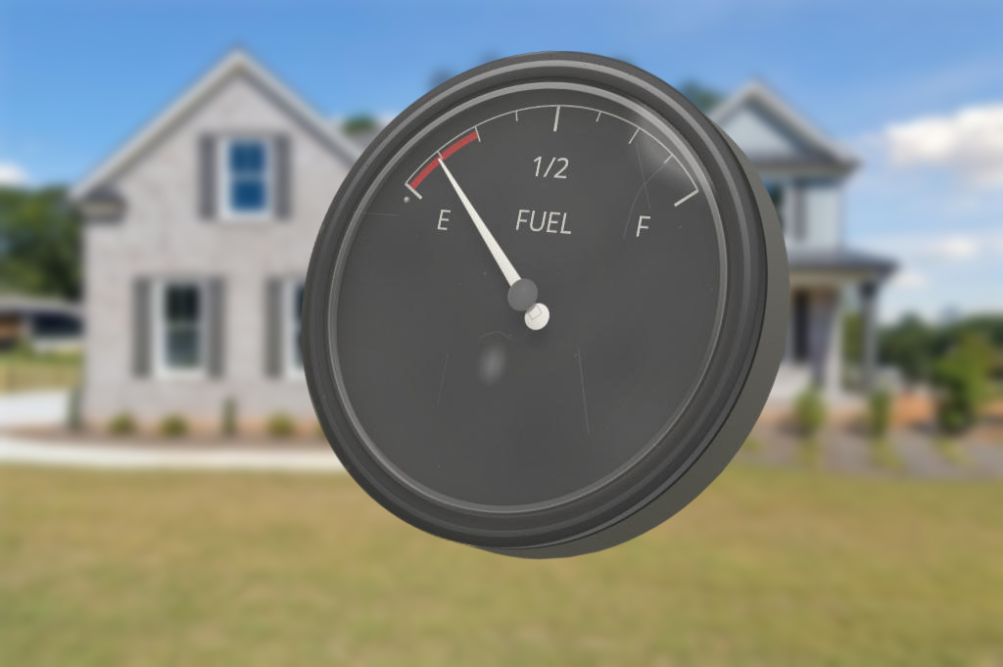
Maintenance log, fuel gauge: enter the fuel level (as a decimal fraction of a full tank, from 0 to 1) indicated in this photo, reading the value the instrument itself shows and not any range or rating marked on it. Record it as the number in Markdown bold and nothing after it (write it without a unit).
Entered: **0.125**
